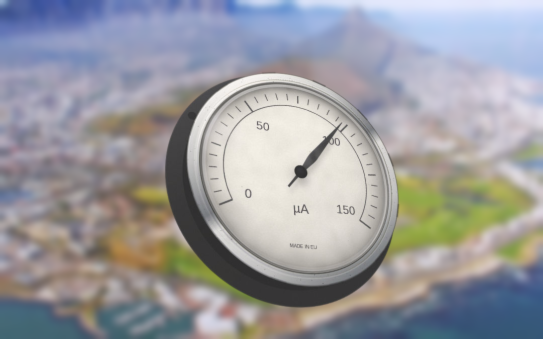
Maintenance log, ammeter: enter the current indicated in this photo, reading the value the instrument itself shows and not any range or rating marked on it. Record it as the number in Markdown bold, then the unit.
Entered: **97.5** µA
